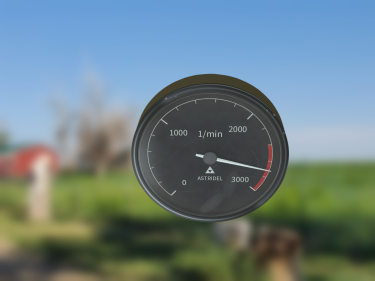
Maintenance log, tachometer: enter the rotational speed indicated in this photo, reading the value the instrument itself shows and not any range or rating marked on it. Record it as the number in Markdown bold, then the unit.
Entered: **2700** rpm
